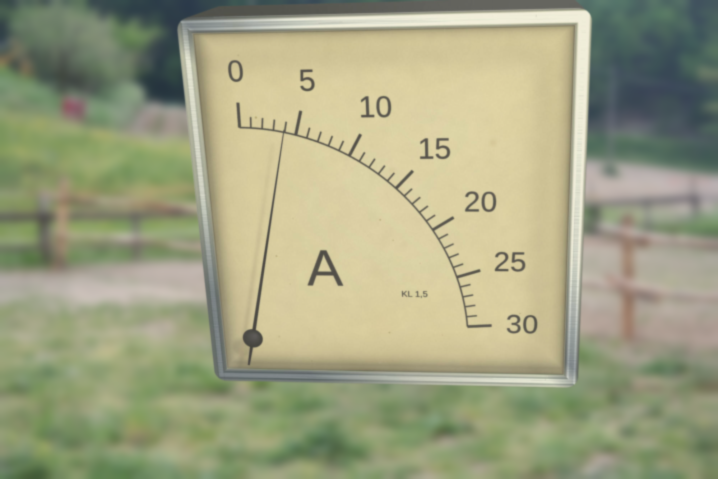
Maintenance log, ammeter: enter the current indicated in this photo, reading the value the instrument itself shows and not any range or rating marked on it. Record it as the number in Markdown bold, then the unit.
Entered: **4** A
